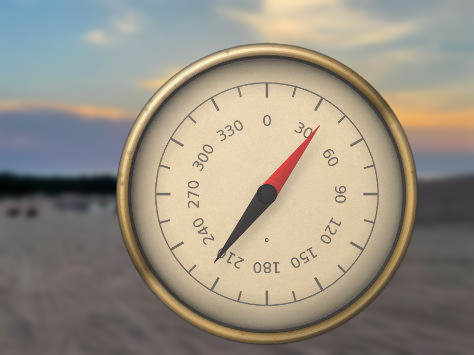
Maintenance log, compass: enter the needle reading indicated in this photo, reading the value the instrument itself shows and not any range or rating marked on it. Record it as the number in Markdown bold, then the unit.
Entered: **37.5** °
